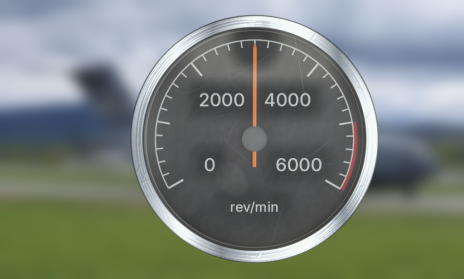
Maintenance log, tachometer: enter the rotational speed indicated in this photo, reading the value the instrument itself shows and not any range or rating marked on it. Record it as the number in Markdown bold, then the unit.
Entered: **3000** rpm
